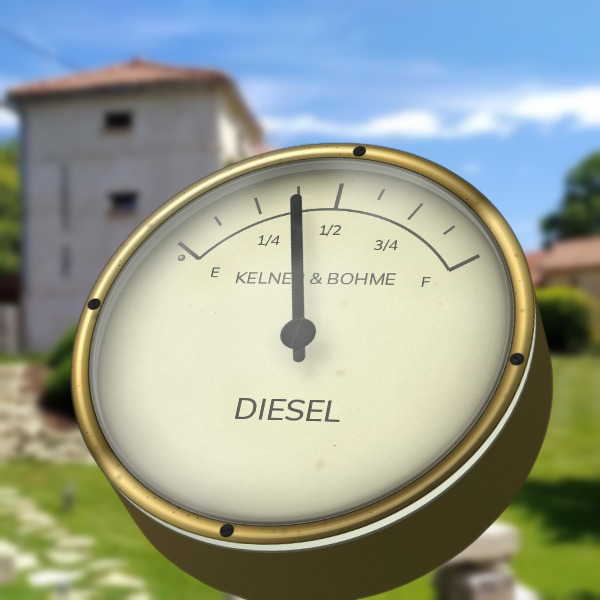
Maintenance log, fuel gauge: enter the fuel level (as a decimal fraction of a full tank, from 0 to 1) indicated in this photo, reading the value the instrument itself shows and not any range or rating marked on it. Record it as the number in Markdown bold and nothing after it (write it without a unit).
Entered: **0.375**
